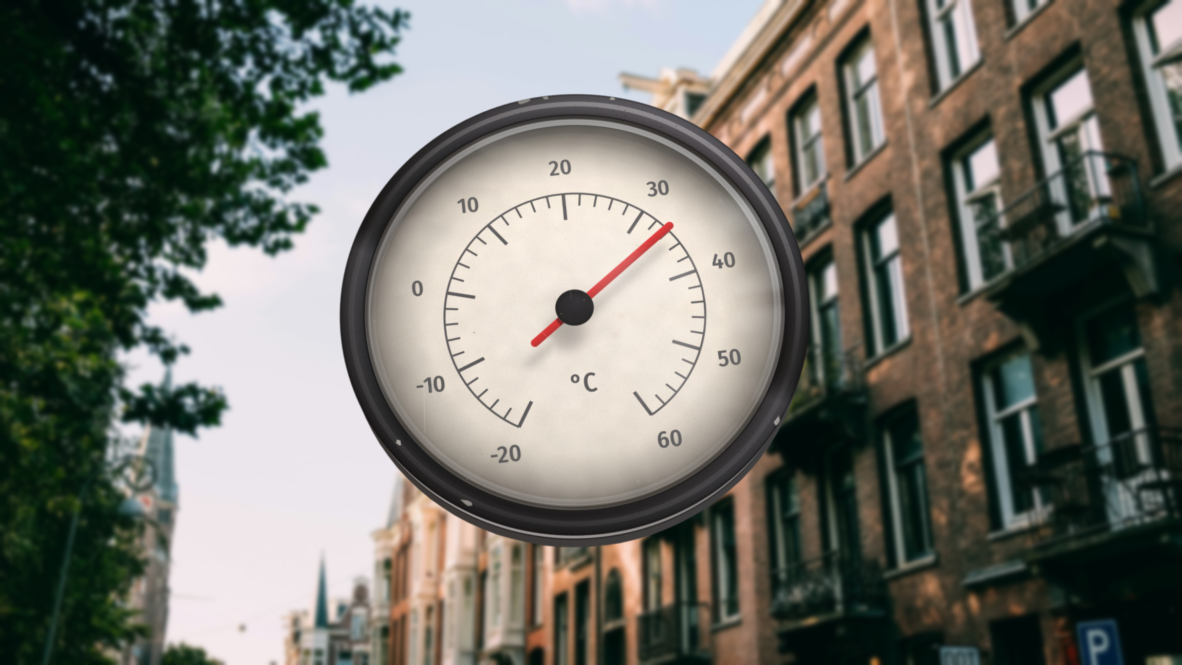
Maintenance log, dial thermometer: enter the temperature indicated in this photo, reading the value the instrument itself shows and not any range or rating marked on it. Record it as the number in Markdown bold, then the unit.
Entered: **34** °C
